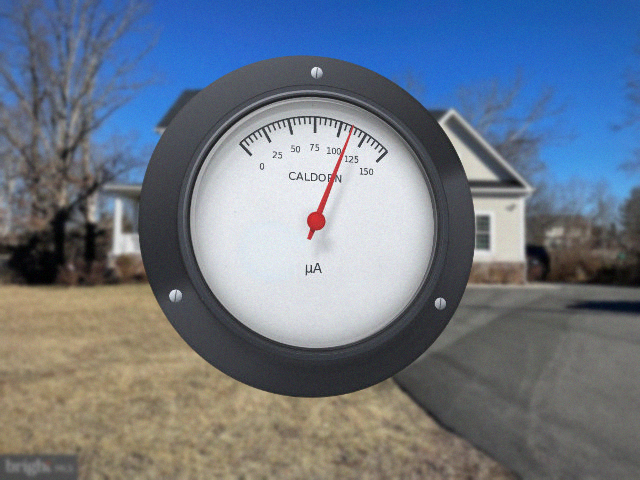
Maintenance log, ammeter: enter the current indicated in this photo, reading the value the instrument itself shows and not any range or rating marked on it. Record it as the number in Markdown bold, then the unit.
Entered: **110** µA
